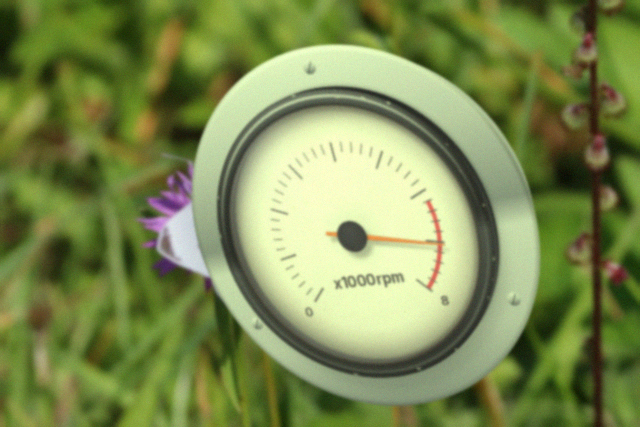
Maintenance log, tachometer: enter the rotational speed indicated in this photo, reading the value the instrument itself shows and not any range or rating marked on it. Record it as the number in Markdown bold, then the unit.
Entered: **7000** rpm
